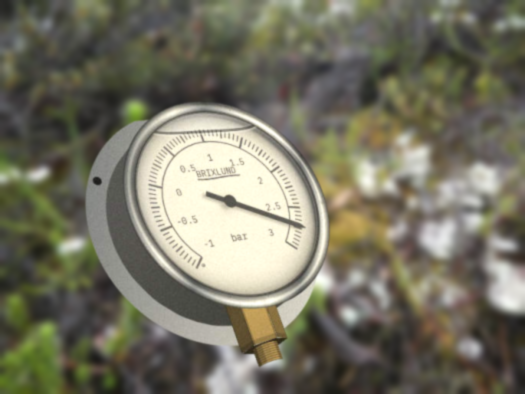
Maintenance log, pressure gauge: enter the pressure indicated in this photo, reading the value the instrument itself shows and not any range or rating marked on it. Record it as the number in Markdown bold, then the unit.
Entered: **2.75** bar
